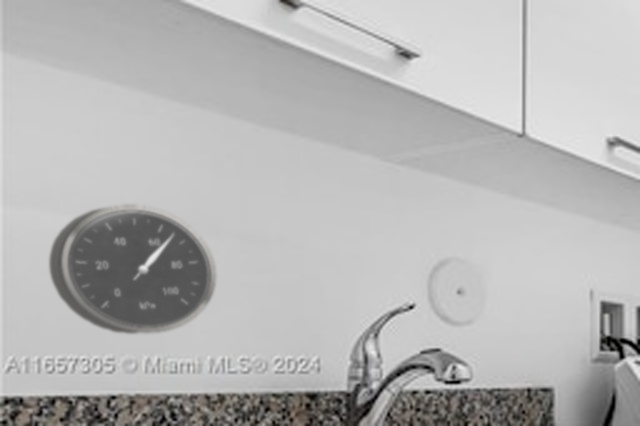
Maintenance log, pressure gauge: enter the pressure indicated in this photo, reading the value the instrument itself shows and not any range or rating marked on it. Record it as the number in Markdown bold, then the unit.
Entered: **65** kPa
